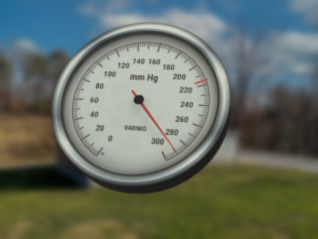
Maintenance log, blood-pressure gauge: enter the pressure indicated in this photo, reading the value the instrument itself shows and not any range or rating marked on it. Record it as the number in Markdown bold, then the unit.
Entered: **290** mmHg
